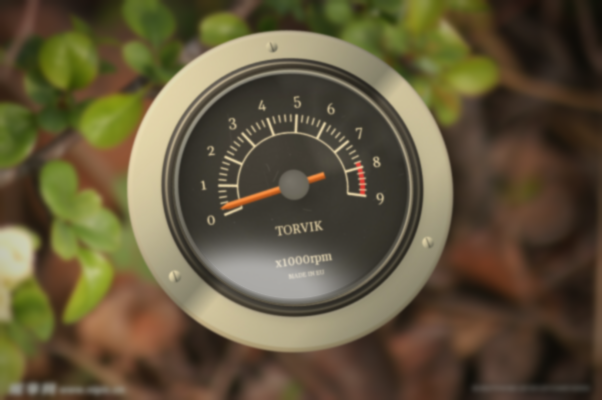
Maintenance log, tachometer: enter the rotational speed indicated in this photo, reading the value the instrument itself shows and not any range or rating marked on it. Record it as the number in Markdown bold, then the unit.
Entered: **200** rpm
